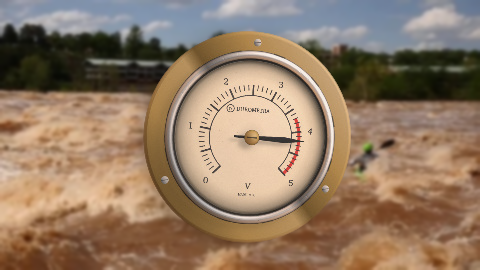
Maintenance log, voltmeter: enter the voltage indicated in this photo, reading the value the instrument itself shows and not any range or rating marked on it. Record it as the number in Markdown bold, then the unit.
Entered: **4.2** V
